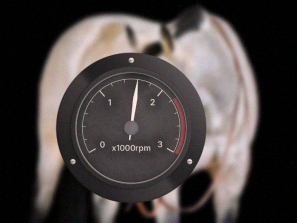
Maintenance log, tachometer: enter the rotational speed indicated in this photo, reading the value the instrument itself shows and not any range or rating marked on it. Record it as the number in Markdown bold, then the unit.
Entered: **1600** rpm
